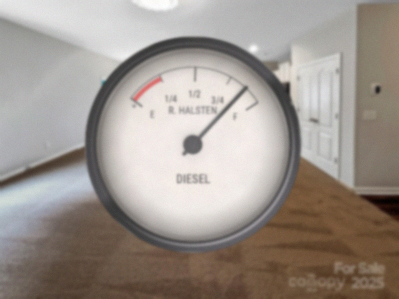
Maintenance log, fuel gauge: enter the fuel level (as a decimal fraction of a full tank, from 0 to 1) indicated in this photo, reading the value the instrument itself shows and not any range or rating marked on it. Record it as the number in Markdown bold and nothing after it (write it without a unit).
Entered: **0.875**
